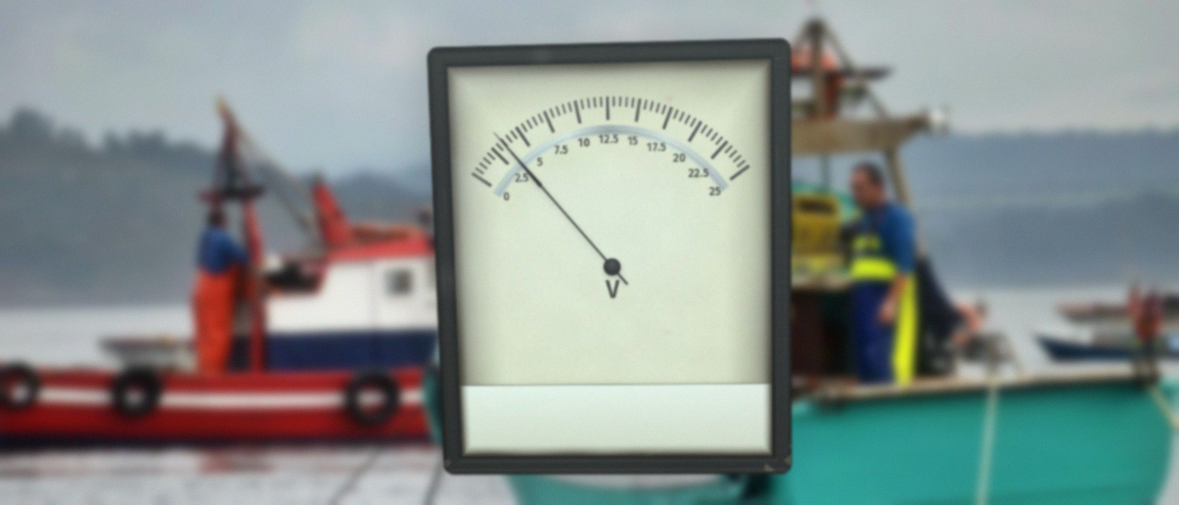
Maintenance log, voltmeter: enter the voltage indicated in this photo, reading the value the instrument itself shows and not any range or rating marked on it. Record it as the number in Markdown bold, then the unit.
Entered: **3.5** V
